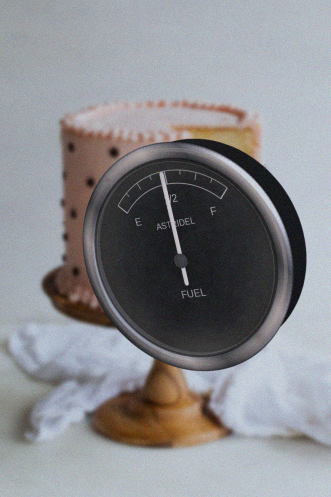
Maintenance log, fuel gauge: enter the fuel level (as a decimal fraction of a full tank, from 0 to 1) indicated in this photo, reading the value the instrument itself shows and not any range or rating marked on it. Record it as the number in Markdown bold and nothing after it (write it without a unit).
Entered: **0.5**
